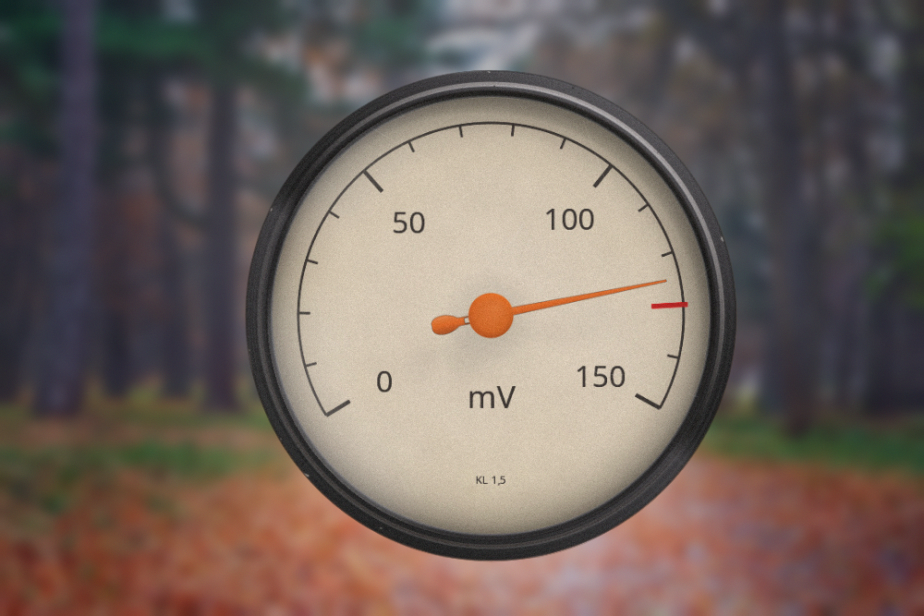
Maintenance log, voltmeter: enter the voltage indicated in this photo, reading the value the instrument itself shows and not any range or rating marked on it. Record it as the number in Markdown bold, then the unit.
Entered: **125** mV
